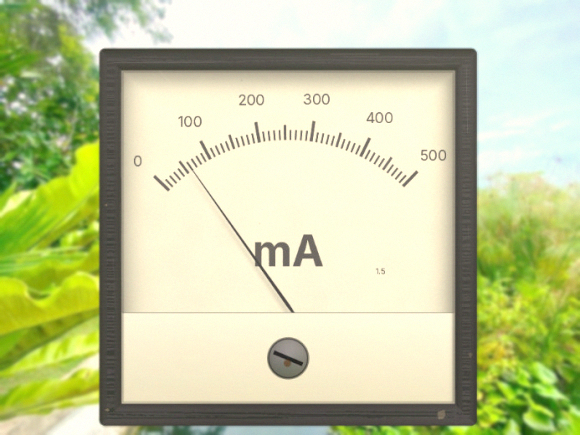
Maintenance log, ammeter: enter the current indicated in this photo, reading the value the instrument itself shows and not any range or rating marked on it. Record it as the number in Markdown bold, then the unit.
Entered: **60** mA
